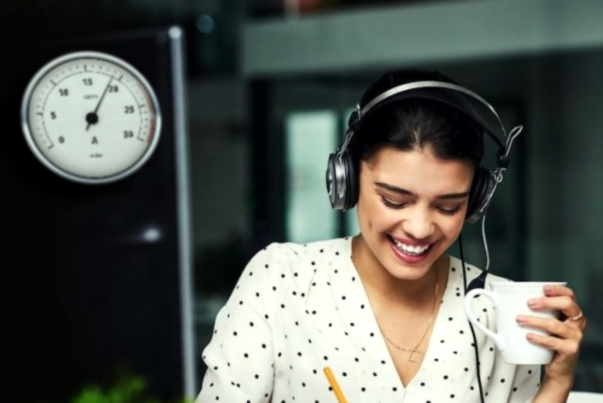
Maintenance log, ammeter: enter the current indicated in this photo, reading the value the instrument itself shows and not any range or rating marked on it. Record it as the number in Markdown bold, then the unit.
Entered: **19** A
